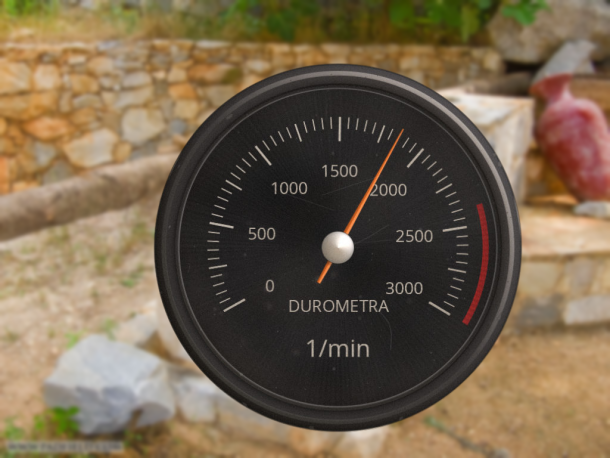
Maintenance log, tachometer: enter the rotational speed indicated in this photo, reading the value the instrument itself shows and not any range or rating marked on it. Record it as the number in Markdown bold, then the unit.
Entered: **1850** rpm
